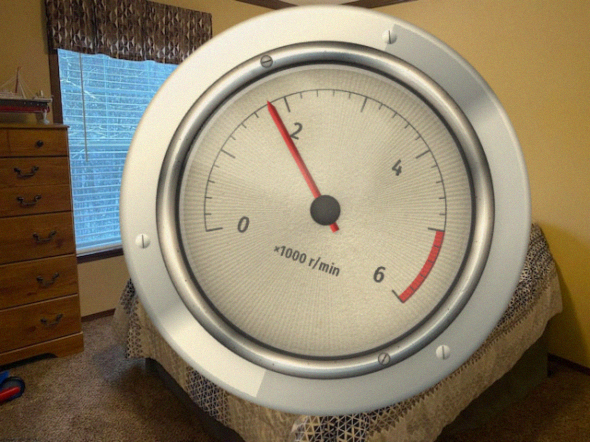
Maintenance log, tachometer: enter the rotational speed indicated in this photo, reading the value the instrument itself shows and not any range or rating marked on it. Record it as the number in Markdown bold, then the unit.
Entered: **1800** rpm
